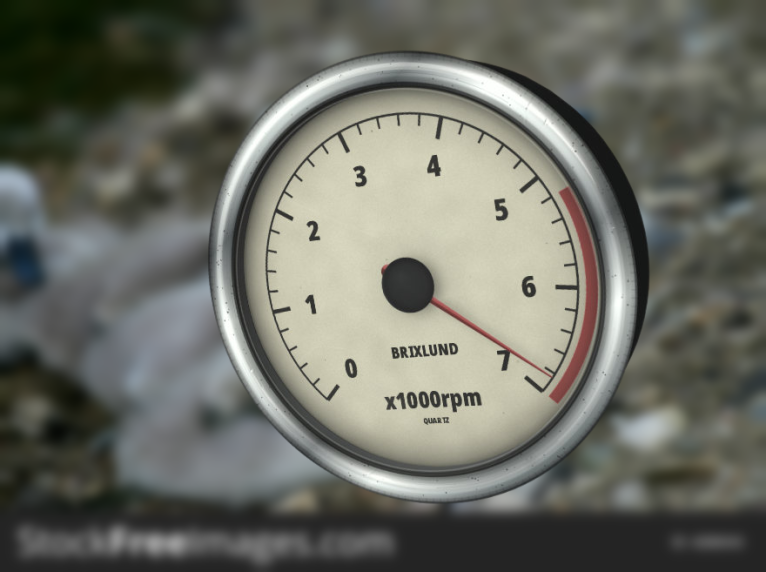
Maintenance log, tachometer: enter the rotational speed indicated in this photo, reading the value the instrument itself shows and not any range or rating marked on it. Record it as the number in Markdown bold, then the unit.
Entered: **6800** rpm
